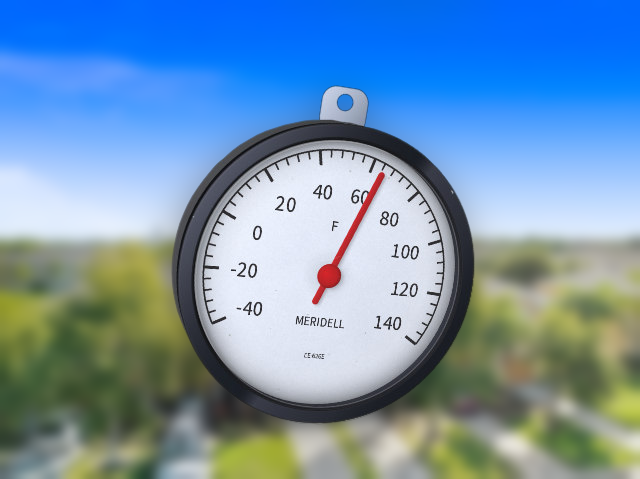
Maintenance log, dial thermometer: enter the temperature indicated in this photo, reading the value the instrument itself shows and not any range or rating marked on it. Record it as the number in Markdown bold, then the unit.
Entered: **64** °F
